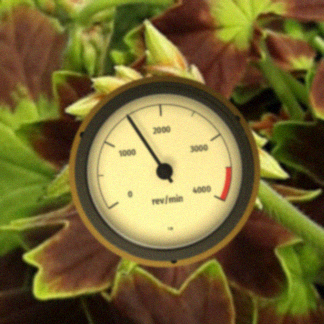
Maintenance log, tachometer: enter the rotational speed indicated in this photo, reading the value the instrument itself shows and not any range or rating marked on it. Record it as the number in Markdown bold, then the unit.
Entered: **1500** rpm
